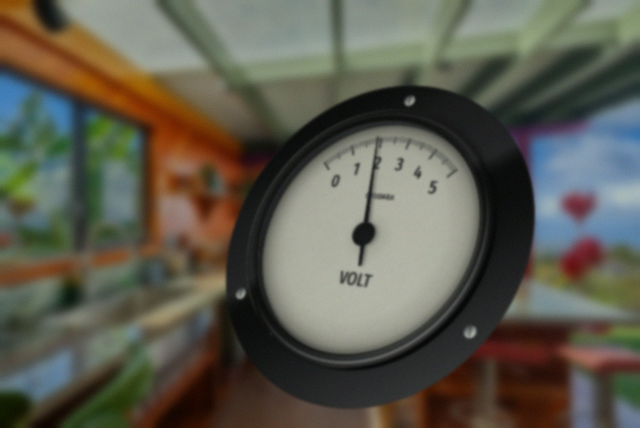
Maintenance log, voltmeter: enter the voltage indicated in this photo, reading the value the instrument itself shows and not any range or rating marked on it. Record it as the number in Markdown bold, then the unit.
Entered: **2** V
